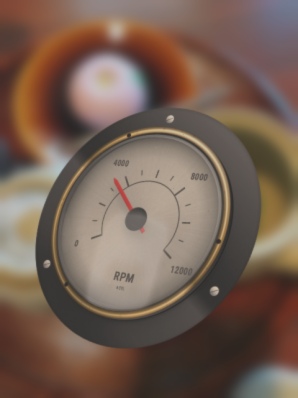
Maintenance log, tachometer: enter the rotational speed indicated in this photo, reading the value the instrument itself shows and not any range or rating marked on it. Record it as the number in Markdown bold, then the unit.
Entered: **3500** rpm
